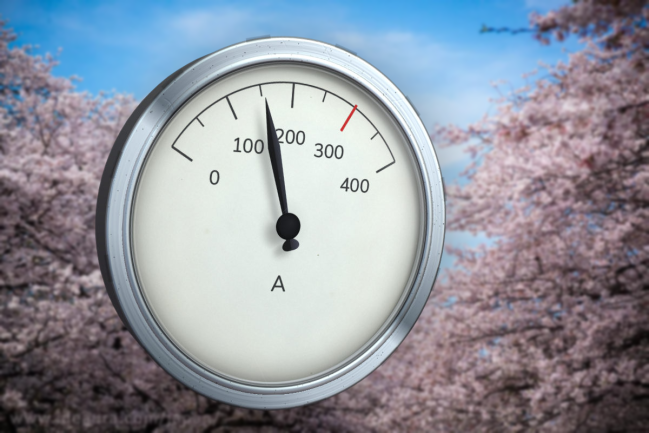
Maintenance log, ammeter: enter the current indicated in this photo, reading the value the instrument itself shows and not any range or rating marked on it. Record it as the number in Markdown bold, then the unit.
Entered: **150** A
